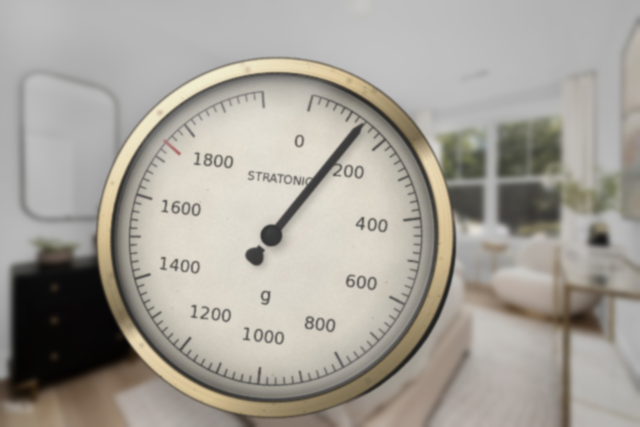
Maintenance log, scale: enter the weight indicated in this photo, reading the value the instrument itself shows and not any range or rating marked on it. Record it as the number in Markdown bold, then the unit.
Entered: **140** g
